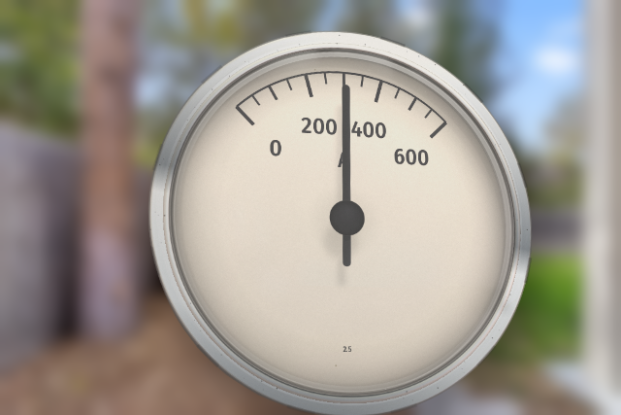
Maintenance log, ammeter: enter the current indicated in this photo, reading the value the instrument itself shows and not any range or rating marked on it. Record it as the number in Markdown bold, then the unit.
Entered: **300** A
